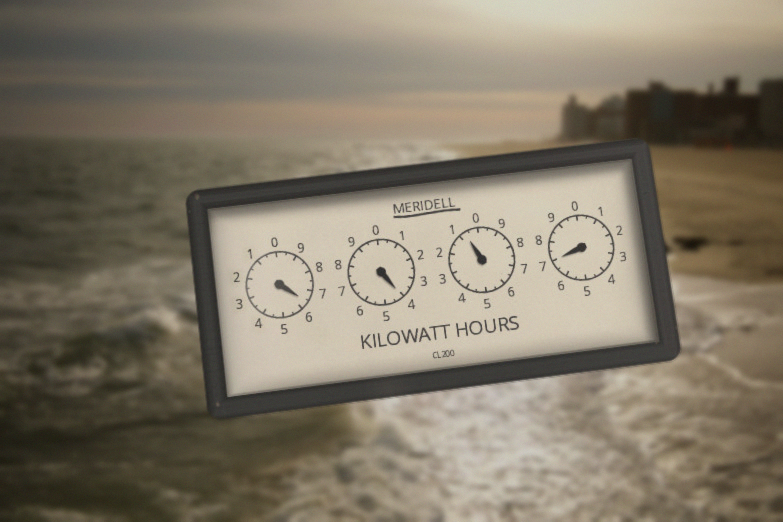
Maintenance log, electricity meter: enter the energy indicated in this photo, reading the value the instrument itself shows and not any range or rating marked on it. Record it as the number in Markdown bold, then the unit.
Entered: **6407** kWh
